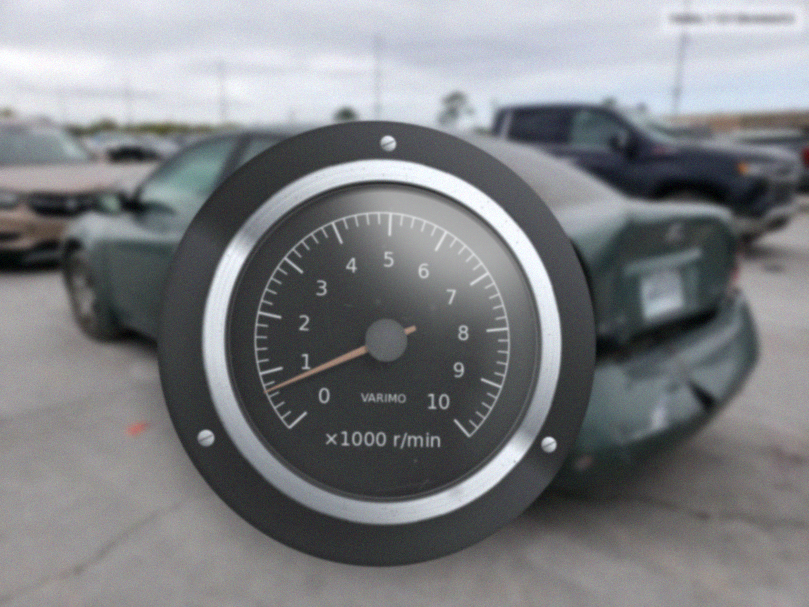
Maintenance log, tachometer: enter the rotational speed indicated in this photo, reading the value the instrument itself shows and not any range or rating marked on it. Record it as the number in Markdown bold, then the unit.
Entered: **700** rpm
